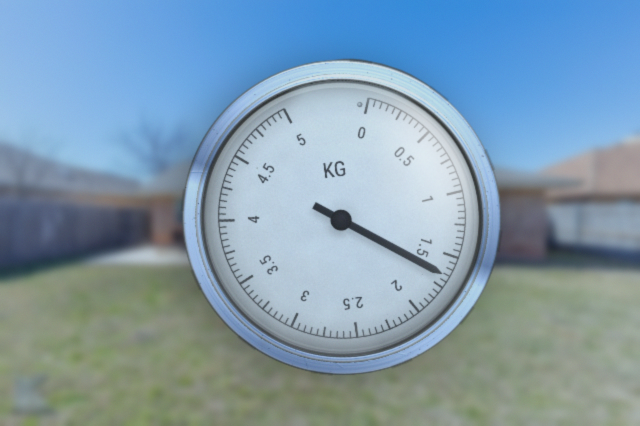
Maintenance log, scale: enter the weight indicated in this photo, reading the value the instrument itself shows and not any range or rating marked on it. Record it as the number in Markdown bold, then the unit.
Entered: **1.65** kg
